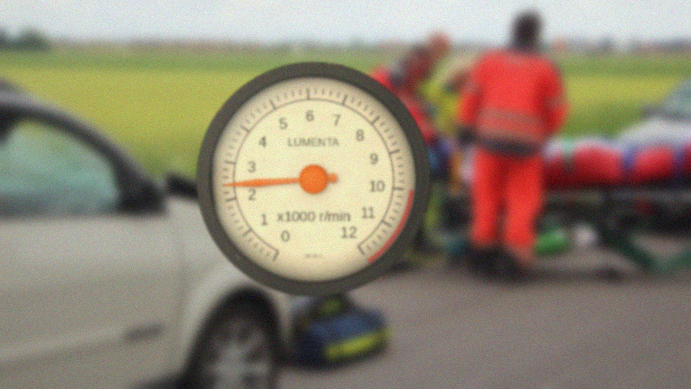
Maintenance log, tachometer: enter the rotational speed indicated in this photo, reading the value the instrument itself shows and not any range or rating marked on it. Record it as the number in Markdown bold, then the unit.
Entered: **2400** rpm
